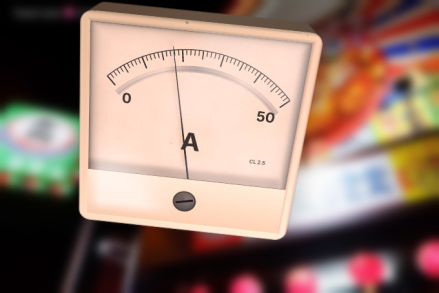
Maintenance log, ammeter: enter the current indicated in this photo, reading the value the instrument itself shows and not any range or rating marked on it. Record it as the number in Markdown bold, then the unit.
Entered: **18** A
